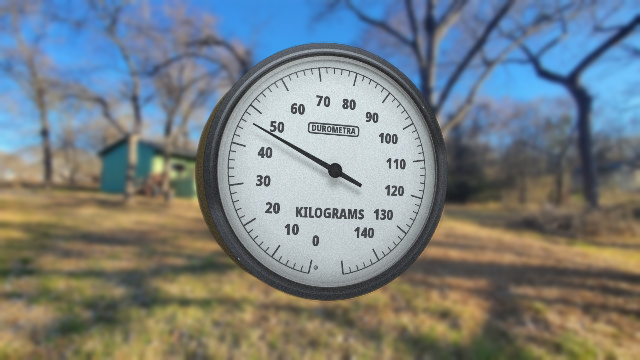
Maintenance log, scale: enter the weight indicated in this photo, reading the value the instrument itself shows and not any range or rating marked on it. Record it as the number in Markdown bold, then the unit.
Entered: **46** kg
